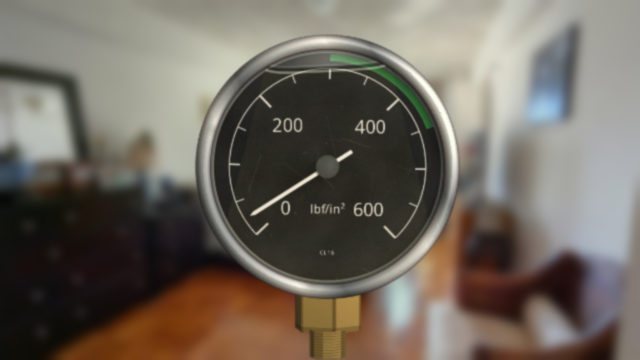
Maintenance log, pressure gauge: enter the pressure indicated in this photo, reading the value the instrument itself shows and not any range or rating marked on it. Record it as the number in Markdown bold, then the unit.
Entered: **25** psi
